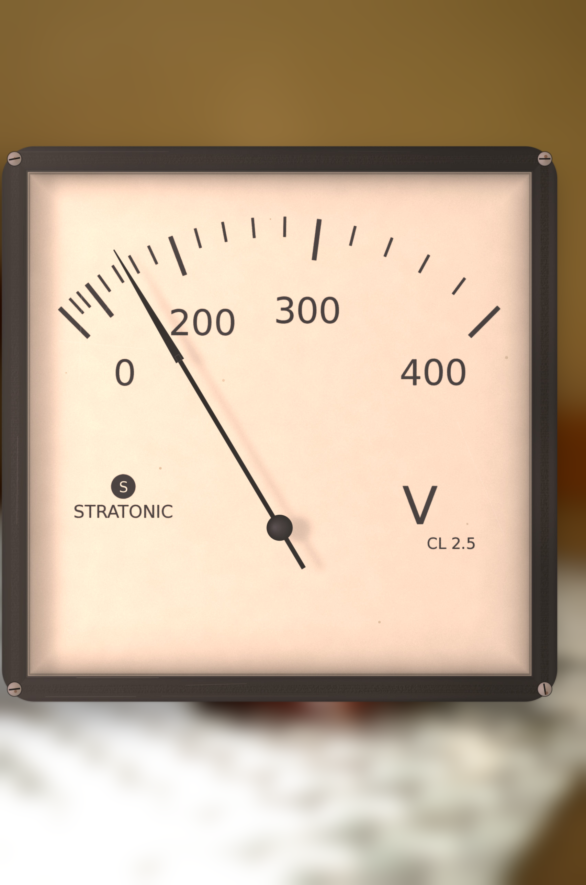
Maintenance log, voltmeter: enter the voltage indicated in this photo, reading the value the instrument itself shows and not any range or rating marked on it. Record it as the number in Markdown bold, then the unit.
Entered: **150** V
